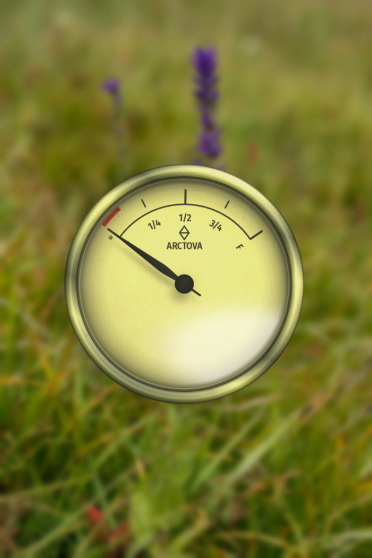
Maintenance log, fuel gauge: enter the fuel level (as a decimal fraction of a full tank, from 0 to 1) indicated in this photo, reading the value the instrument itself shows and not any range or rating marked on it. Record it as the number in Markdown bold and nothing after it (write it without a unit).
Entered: **0**
